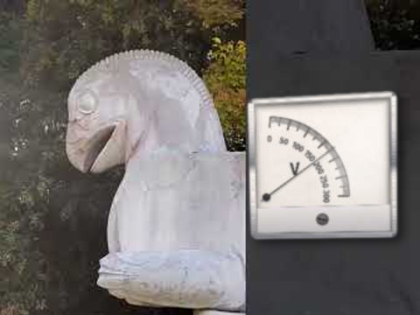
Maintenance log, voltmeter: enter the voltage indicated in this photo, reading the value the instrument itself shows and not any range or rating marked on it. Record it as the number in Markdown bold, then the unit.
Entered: **175** V
